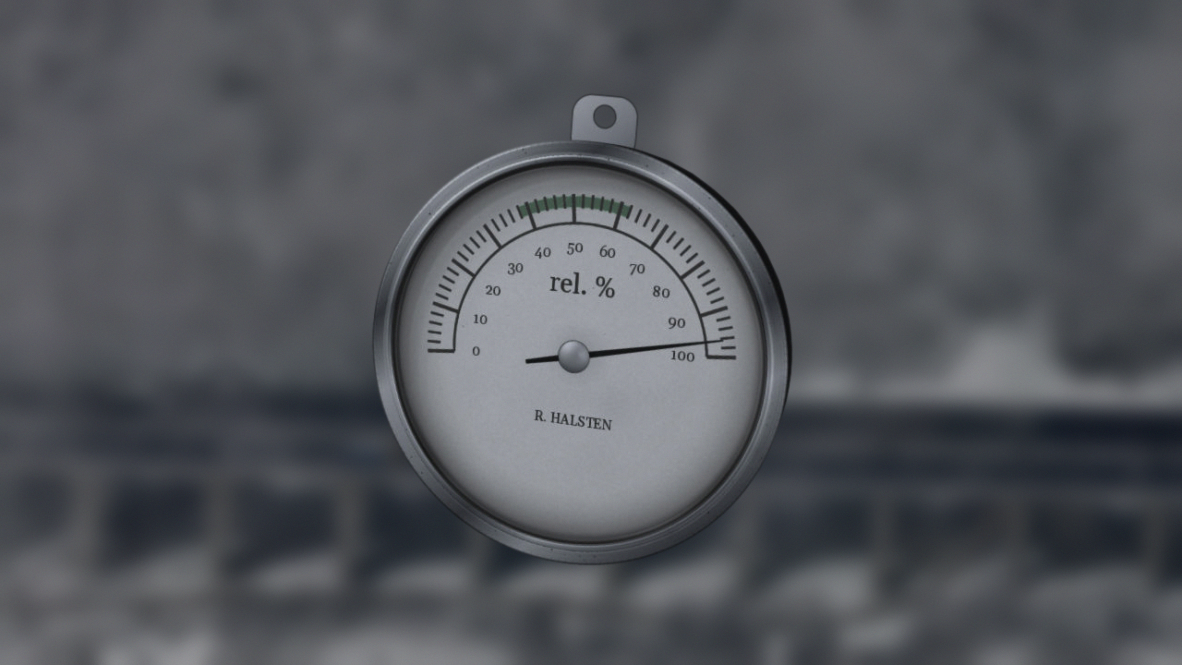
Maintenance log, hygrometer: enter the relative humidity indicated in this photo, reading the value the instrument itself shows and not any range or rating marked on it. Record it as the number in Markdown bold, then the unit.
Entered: **96** %
